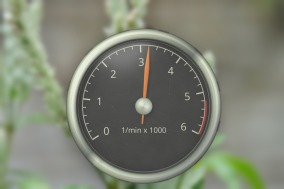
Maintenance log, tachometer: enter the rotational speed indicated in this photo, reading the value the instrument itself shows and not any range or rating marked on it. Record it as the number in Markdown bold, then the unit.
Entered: **3200** rpm
